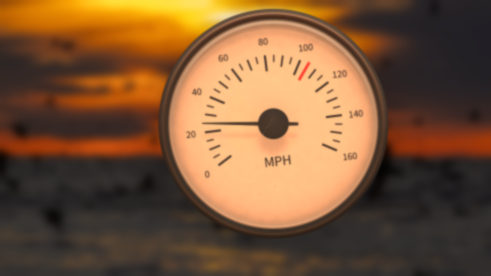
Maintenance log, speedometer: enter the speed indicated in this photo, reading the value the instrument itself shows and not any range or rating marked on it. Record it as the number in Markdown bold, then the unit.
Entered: **25** mph
